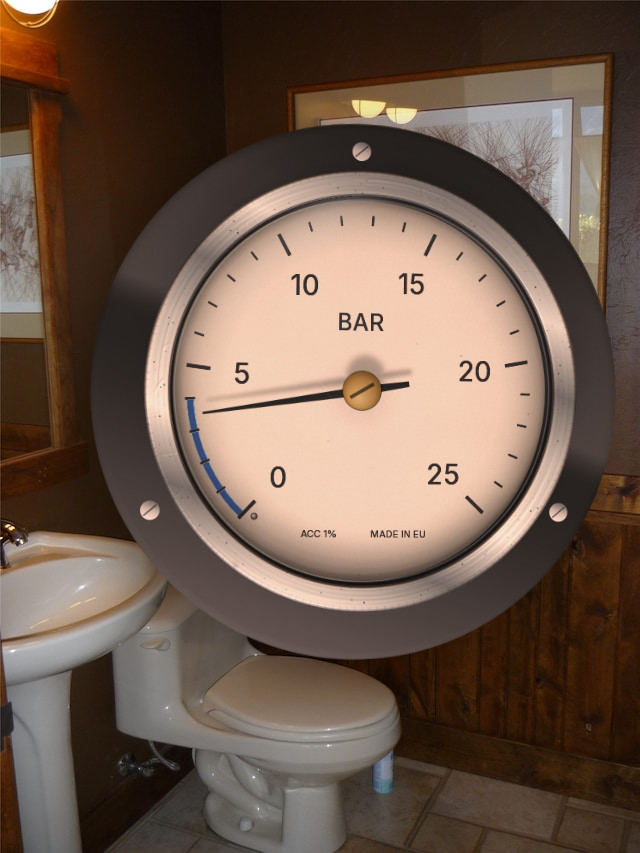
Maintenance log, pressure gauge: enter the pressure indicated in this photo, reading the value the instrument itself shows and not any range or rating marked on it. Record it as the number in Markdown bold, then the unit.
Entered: **3.5** bar
